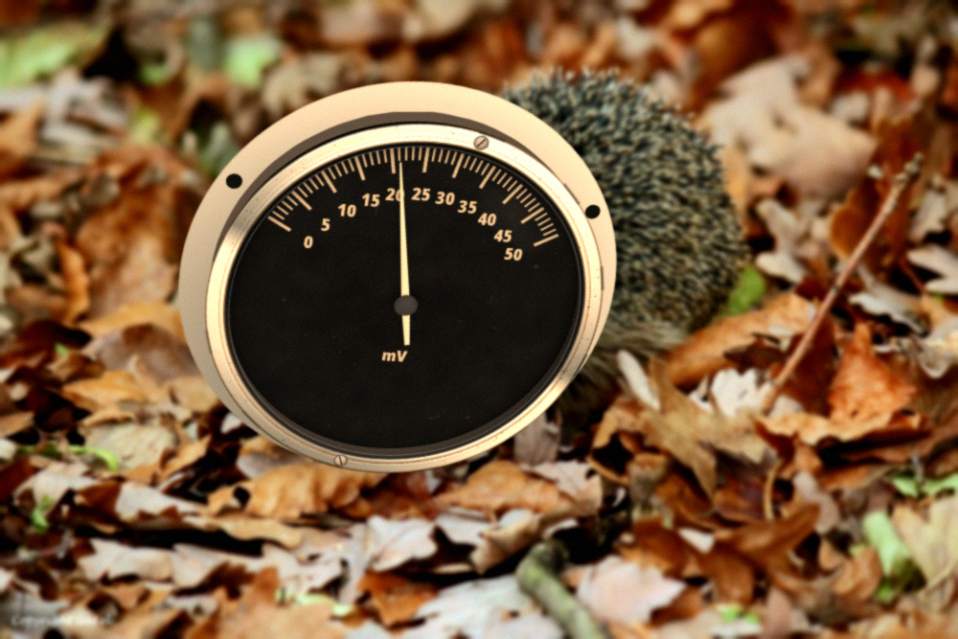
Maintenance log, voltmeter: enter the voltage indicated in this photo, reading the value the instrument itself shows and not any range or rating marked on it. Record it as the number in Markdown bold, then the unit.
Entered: **21** mV
